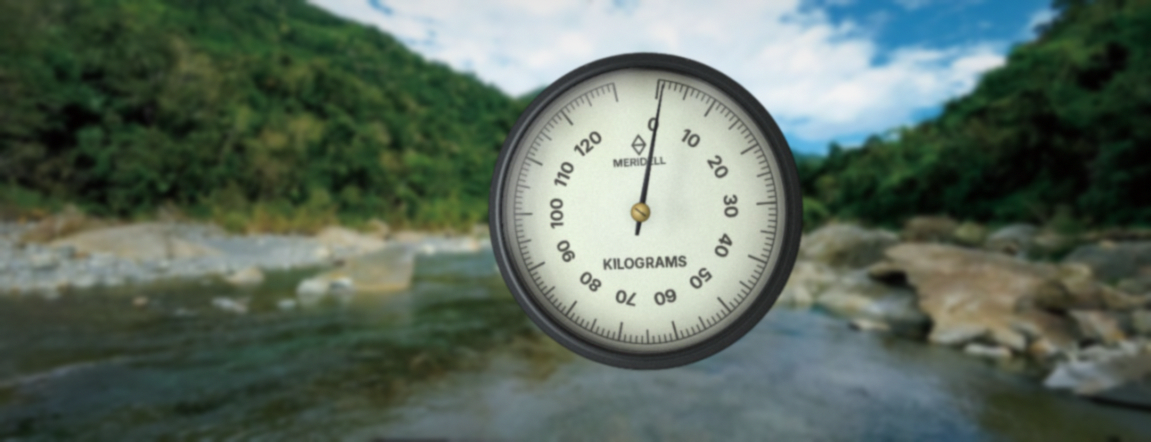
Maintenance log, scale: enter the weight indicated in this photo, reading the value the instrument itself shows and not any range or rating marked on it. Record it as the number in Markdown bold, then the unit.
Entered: **1** kg
